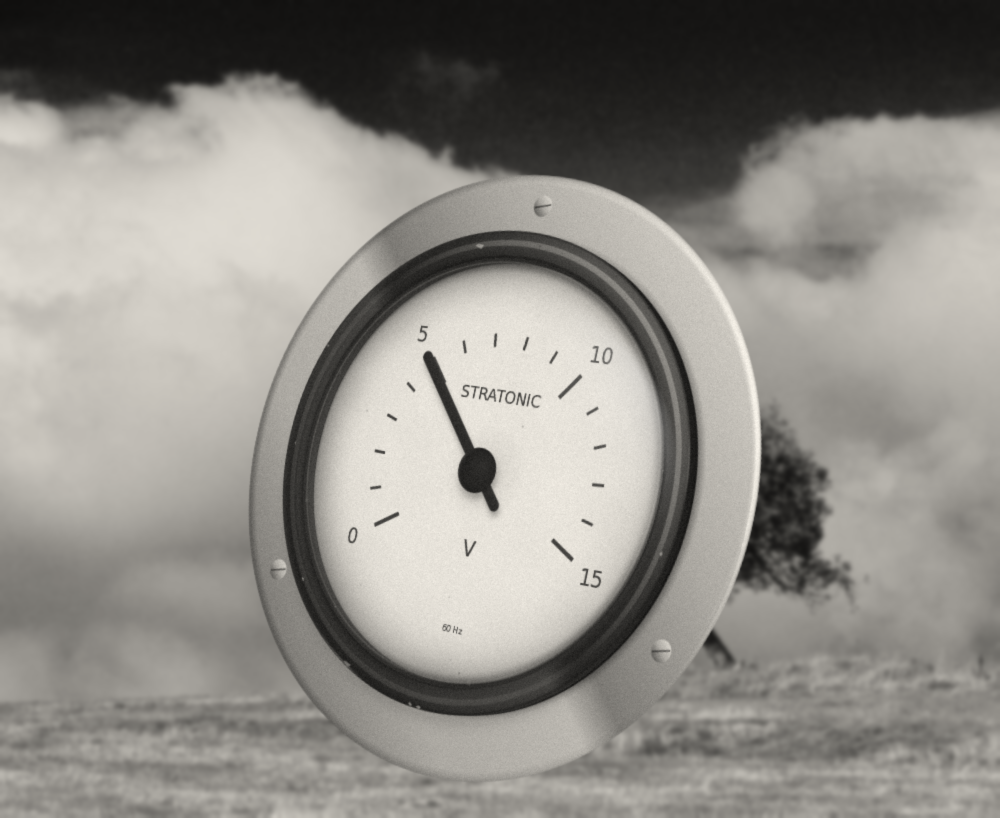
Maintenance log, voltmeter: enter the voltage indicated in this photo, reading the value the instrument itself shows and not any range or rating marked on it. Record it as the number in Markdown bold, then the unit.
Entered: **5** V
